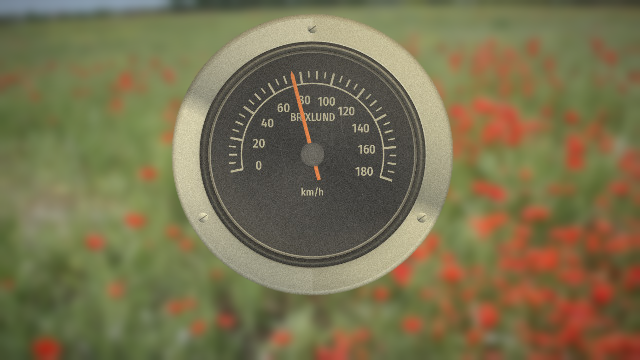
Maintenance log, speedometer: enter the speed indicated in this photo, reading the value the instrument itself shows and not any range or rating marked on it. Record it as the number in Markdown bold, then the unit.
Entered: **75** km/h
